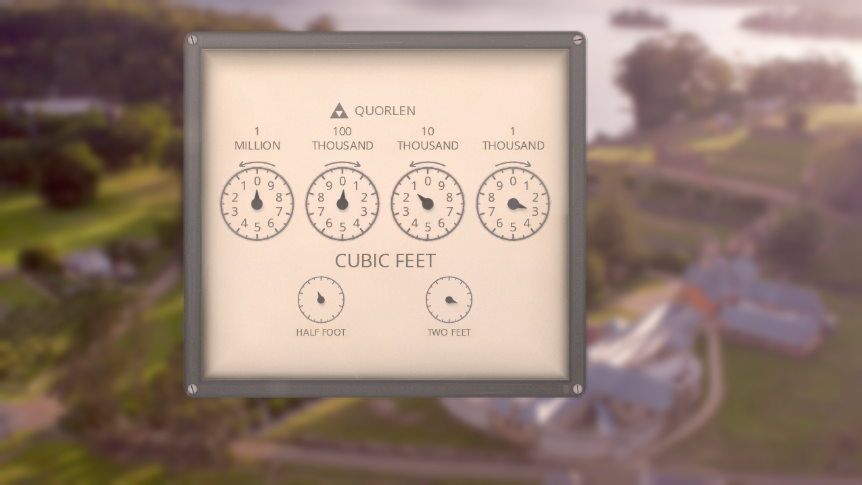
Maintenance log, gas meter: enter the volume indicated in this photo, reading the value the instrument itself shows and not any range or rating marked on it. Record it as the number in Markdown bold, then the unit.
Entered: **1300** ft³
